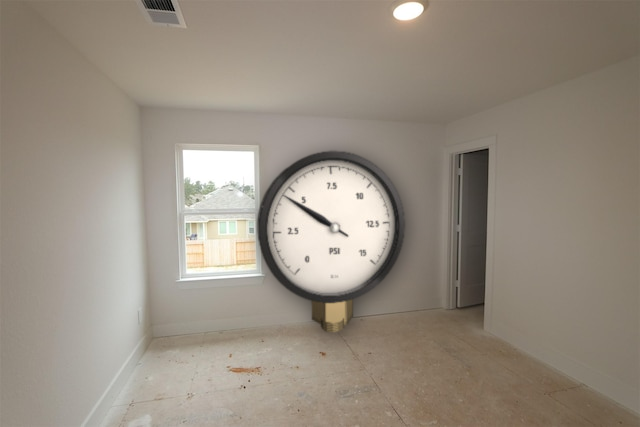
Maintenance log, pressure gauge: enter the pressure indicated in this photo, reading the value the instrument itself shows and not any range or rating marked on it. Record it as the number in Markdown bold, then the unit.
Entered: **4.5** psi
